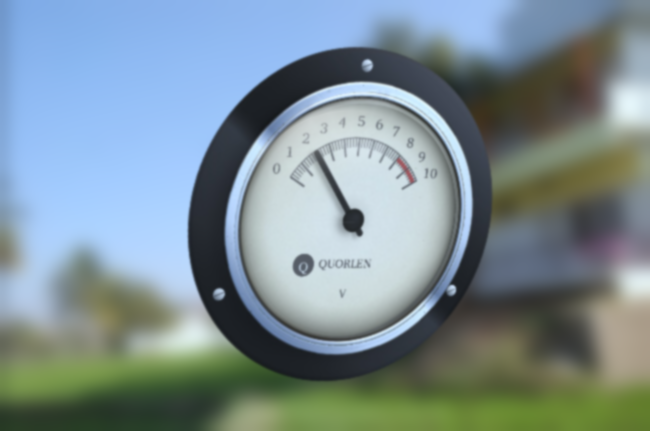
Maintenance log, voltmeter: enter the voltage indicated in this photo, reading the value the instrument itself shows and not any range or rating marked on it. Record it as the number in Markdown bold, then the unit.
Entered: **2** V
